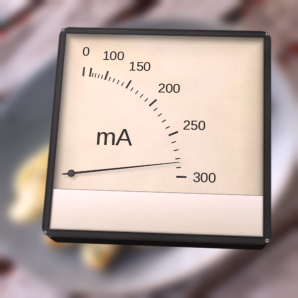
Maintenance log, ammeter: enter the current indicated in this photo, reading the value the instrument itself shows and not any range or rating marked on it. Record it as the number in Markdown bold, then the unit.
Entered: **285** mA
